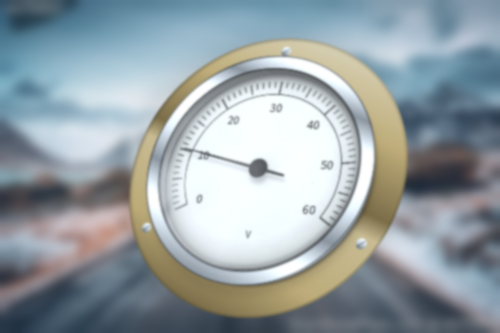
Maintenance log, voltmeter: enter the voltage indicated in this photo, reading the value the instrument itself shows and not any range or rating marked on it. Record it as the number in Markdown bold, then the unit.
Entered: **10** V
